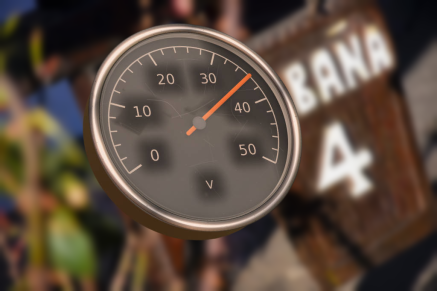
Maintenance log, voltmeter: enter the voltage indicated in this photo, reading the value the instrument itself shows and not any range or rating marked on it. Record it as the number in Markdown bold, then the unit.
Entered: **36** V
